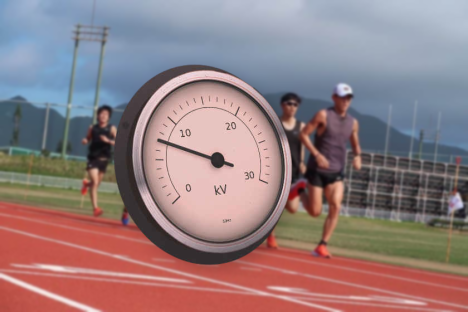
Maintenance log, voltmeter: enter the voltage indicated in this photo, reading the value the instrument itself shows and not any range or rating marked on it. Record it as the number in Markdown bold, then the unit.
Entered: **7** kV
